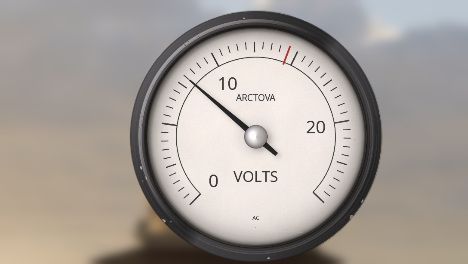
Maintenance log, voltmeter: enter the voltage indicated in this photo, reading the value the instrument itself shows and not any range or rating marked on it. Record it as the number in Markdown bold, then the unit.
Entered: **8** V
